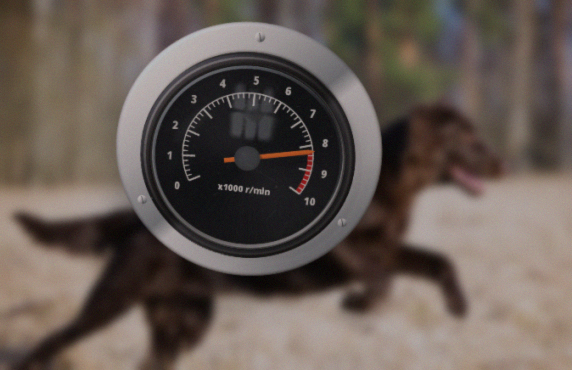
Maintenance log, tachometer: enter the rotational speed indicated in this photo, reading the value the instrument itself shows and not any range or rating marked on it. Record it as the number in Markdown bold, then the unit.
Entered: **8200** rpm
